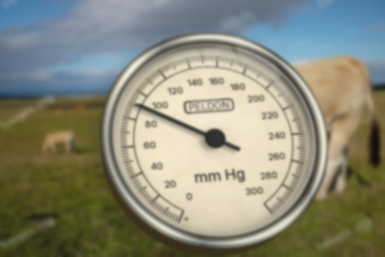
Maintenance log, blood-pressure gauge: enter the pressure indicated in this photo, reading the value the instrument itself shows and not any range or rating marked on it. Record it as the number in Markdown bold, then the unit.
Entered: **90** mmHg
